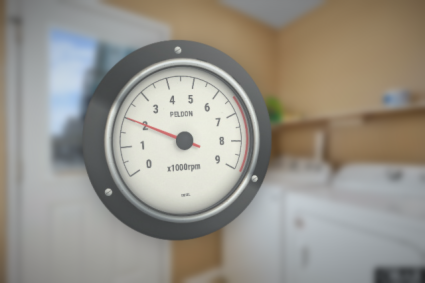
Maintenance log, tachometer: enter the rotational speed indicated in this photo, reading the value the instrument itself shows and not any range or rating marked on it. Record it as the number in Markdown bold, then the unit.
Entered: **2000** rpm
